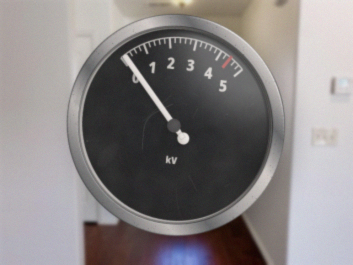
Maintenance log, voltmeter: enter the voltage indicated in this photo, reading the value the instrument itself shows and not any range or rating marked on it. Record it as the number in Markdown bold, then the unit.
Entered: **0.2** kV
